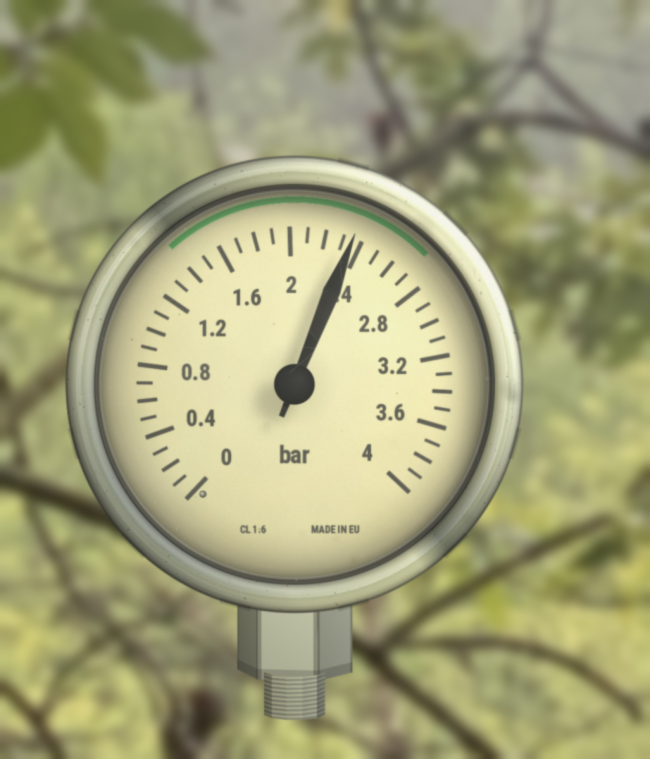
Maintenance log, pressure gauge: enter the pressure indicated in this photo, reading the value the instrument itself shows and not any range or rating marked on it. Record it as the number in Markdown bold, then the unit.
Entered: **2.35** bar
